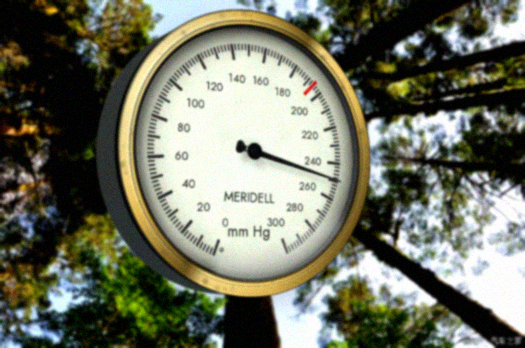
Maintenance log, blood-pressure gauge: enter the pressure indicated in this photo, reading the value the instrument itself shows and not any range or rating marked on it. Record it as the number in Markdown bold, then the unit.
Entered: **250** mmHg
